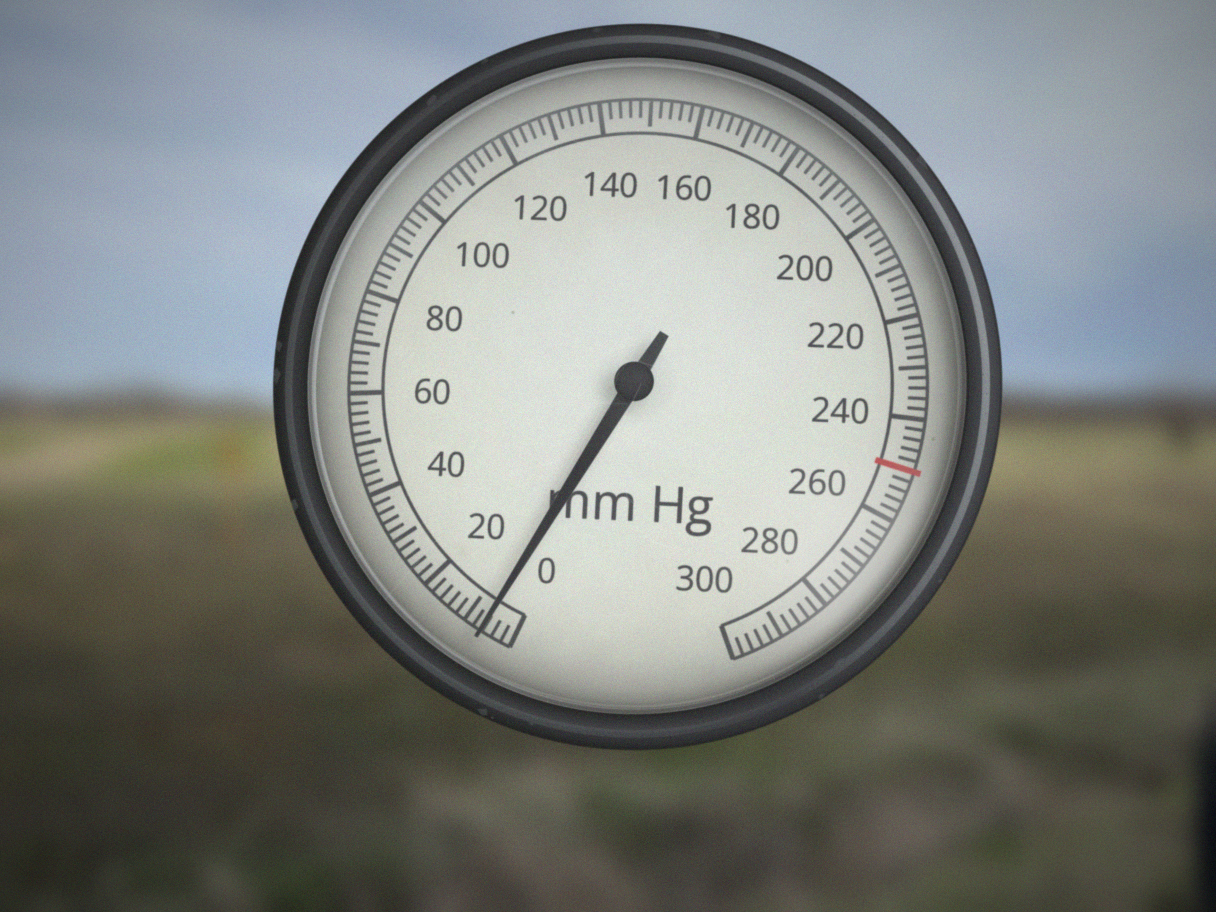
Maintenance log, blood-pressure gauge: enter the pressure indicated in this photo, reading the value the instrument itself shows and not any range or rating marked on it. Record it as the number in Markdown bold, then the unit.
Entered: **6** mmHg
